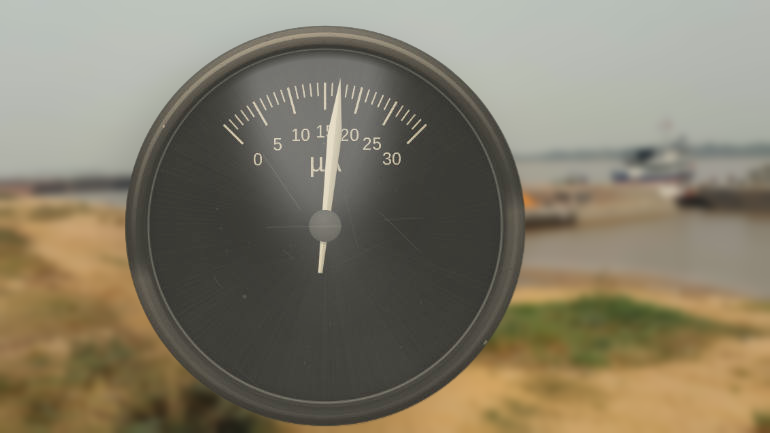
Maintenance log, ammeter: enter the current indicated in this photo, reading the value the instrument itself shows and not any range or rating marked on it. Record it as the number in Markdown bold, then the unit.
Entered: **17** µA
